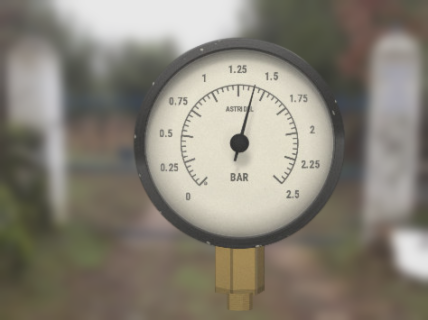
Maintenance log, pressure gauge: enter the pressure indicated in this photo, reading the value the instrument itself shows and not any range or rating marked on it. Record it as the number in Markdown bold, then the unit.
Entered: **1.4** bar
